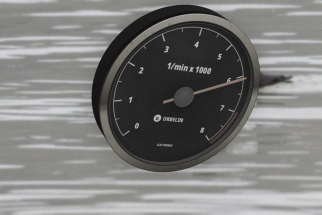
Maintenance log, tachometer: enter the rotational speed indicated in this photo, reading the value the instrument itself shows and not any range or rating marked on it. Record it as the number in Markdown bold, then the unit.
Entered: **6000** rpm
